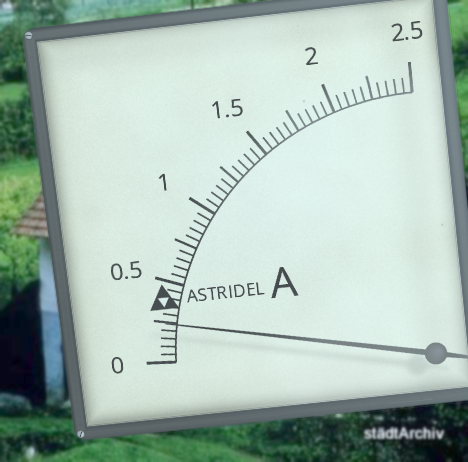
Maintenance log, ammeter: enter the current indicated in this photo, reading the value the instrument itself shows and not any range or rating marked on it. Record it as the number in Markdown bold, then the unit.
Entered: **0.25** A
